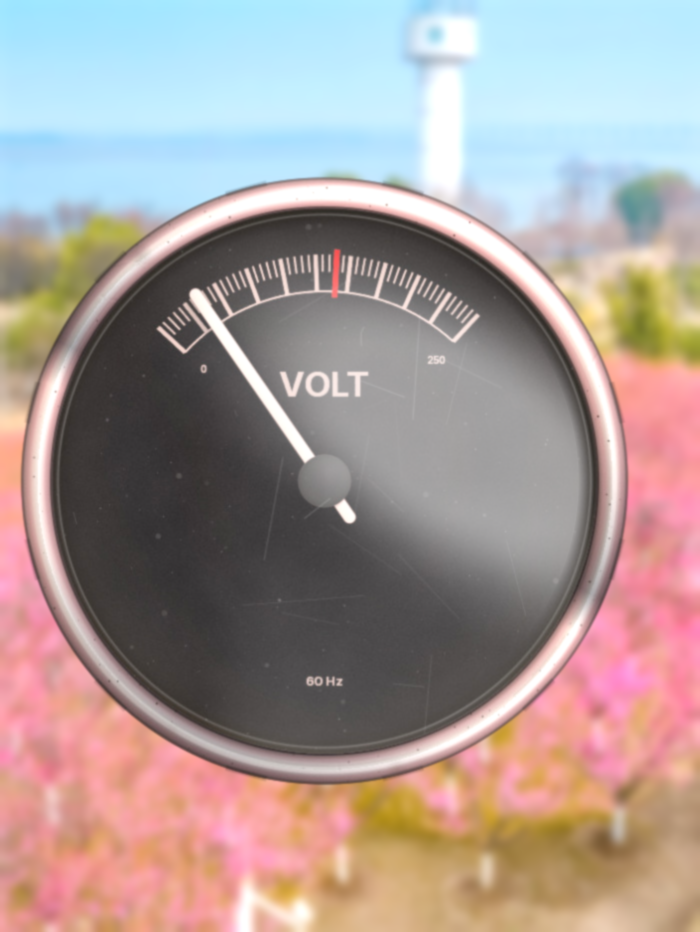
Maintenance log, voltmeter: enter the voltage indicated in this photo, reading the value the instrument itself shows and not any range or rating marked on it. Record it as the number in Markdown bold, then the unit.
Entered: **35** V
